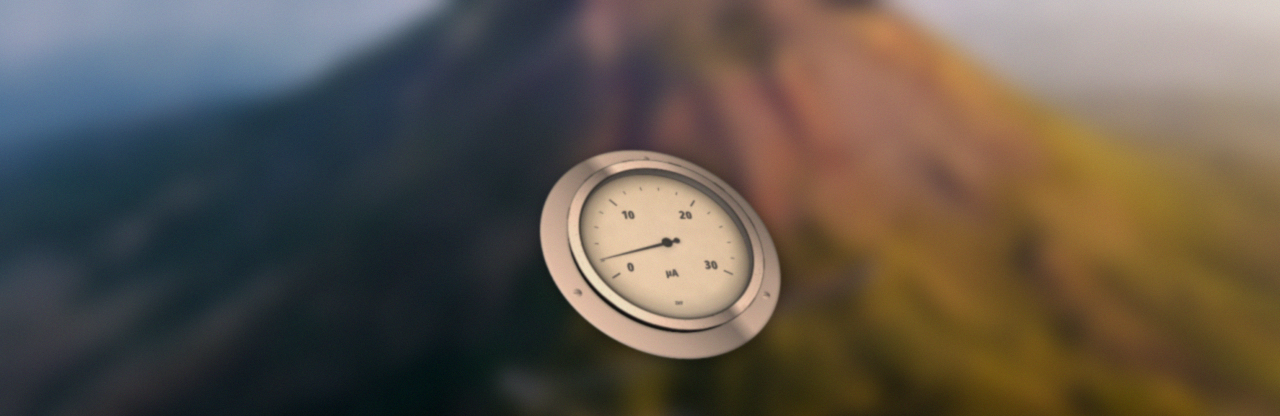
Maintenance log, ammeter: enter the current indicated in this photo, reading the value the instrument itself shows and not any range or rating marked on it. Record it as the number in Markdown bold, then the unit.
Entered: **2** µA
